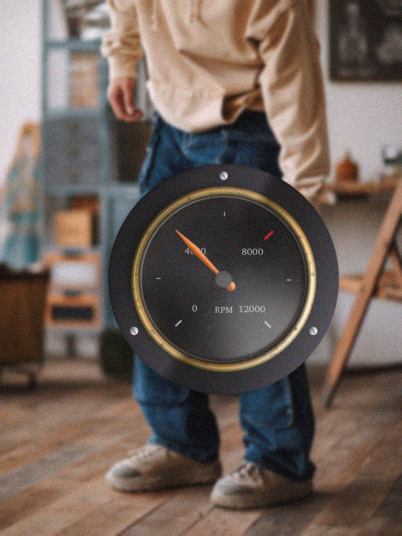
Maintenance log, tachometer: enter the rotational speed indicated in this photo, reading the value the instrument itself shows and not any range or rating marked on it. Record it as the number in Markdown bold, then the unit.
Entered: **4000** rpm
